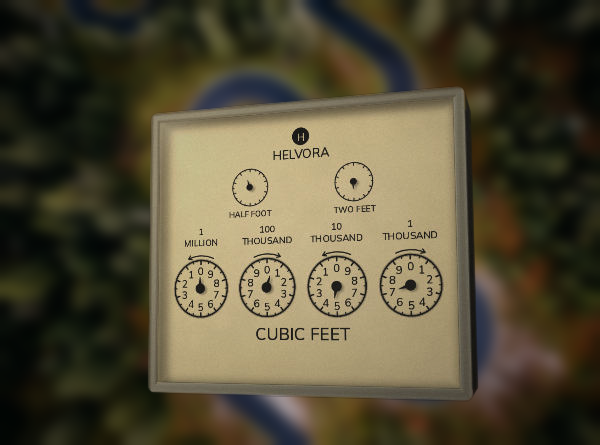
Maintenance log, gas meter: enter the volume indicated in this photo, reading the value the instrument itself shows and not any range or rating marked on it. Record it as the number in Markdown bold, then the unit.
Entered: **4700** ft³
